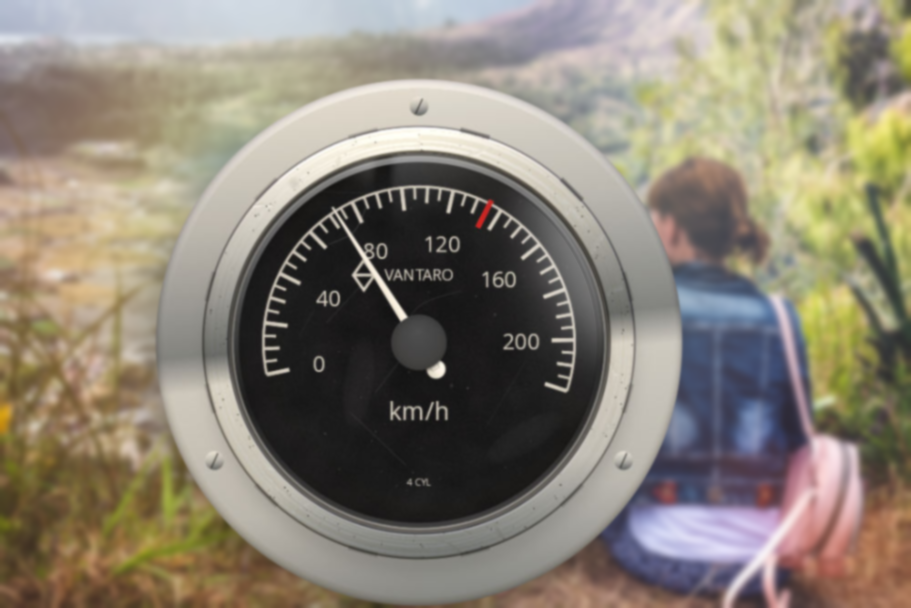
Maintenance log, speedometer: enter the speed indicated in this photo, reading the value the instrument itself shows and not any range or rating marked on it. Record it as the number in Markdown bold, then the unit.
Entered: **72.5** km/h
